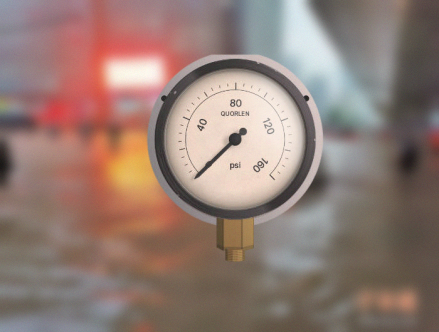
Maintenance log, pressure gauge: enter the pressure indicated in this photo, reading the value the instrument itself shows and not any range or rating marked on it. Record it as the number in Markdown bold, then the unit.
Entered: **0** psi
